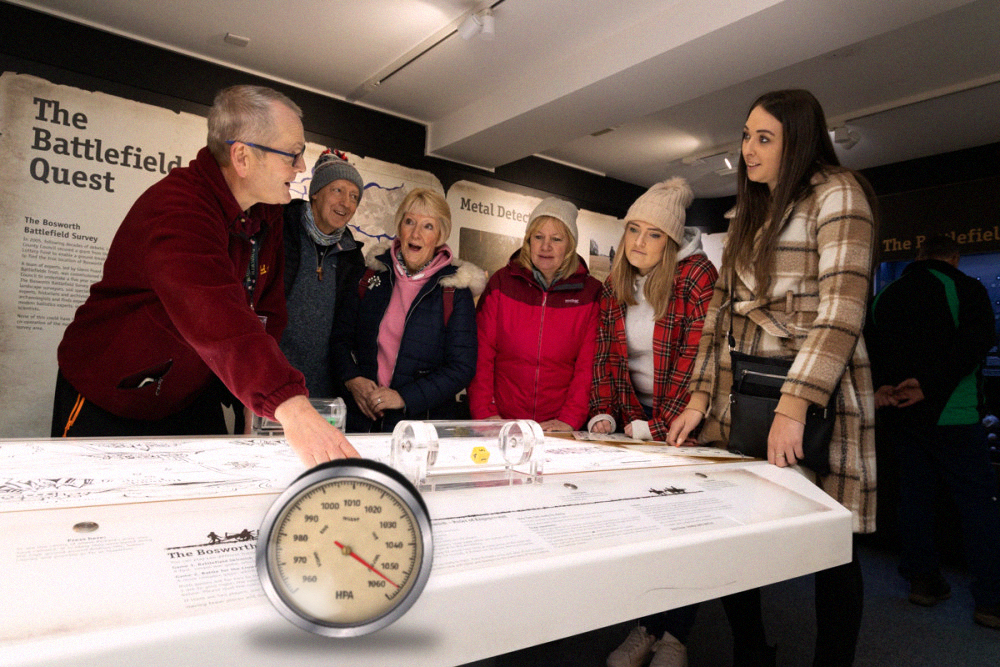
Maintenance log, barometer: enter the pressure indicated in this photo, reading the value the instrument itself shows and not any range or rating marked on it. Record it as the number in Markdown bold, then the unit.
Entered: **1055** hPa
